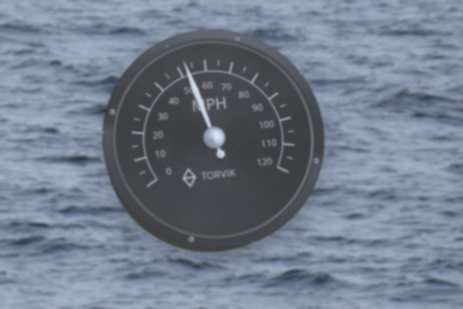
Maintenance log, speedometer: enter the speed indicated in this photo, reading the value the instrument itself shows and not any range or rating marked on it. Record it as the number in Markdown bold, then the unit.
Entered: **52.5** mph
